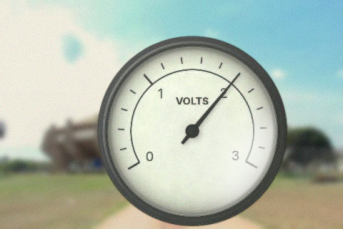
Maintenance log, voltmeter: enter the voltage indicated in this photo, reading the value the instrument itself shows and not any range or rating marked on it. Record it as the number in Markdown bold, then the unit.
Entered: **2** V
